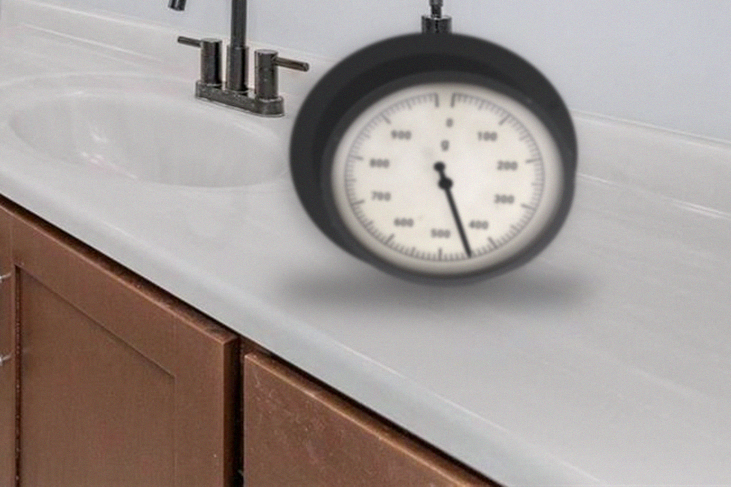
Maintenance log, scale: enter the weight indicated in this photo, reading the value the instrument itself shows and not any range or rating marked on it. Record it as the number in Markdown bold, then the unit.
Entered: **450** g
